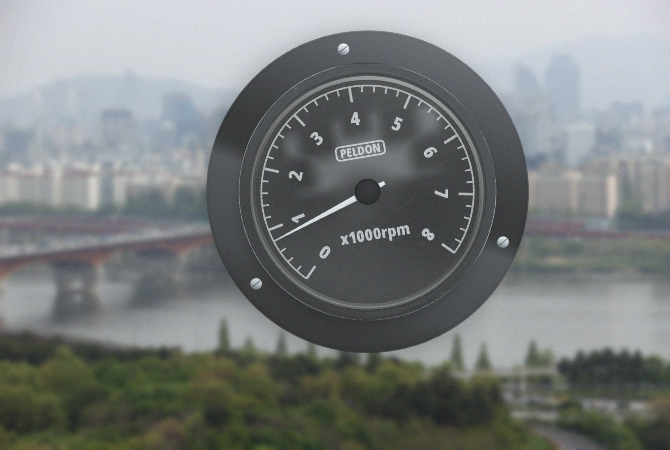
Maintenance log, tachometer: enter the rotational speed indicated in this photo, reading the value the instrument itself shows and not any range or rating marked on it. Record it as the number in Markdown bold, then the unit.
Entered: **800** rpm
